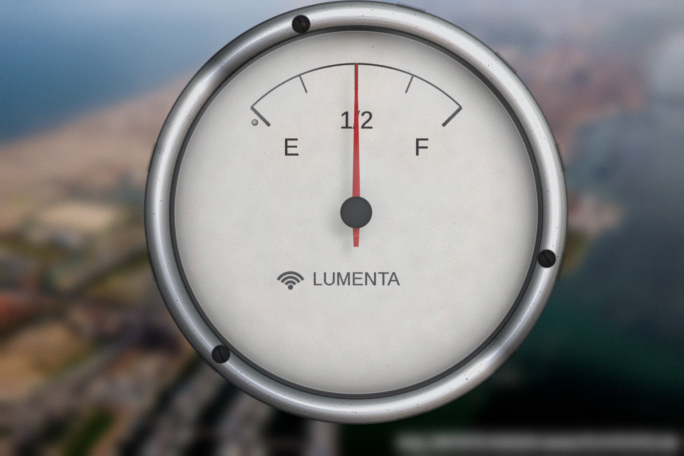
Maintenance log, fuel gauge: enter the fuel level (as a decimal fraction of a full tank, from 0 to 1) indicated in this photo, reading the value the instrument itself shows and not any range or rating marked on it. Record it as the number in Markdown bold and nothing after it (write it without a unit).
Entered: **0.5**
